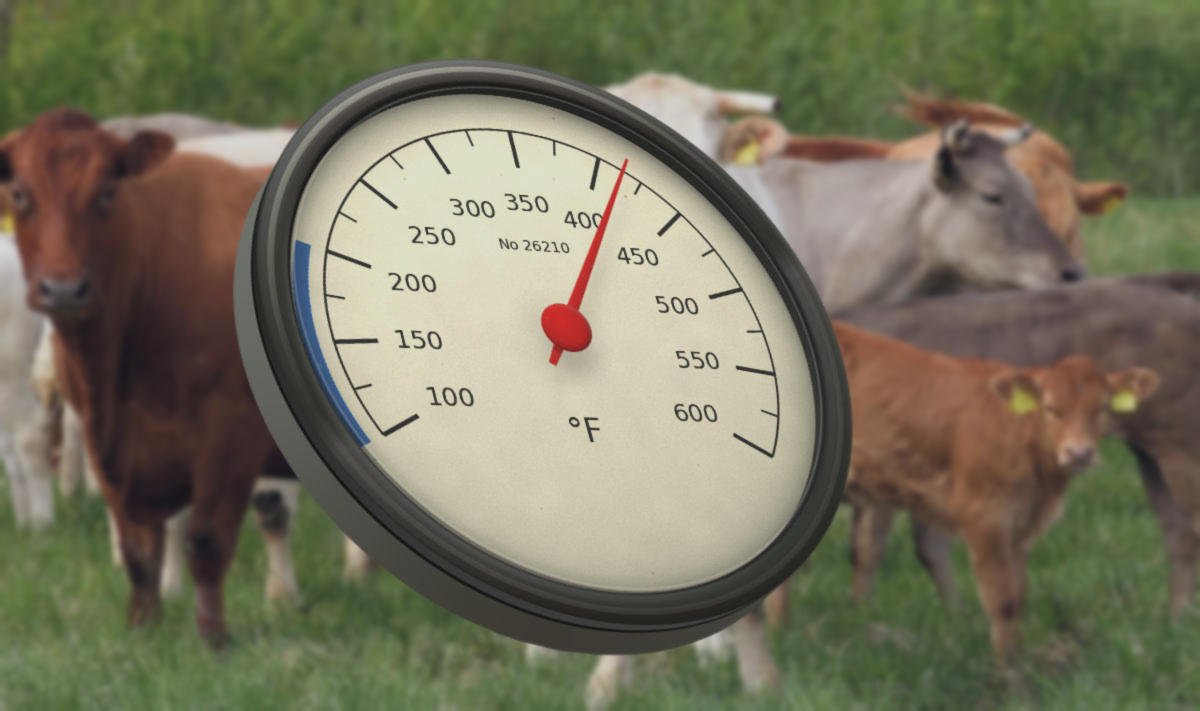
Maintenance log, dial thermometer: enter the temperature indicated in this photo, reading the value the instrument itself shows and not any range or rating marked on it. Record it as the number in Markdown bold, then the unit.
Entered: **412.5** °F
